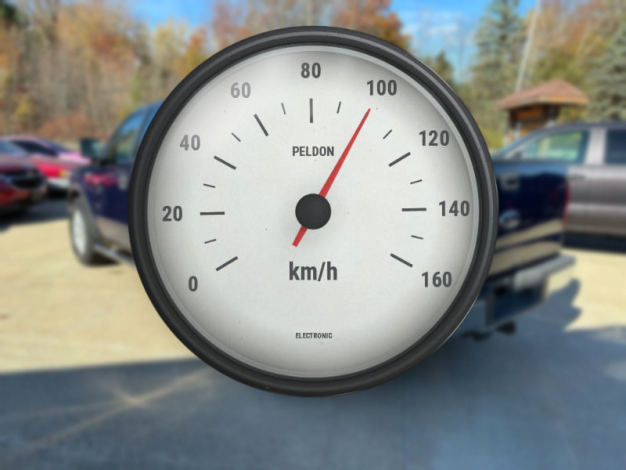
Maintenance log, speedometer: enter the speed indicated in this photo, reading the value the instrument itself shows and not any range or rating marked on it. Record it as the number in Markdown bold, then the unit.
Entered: **100** km/h
